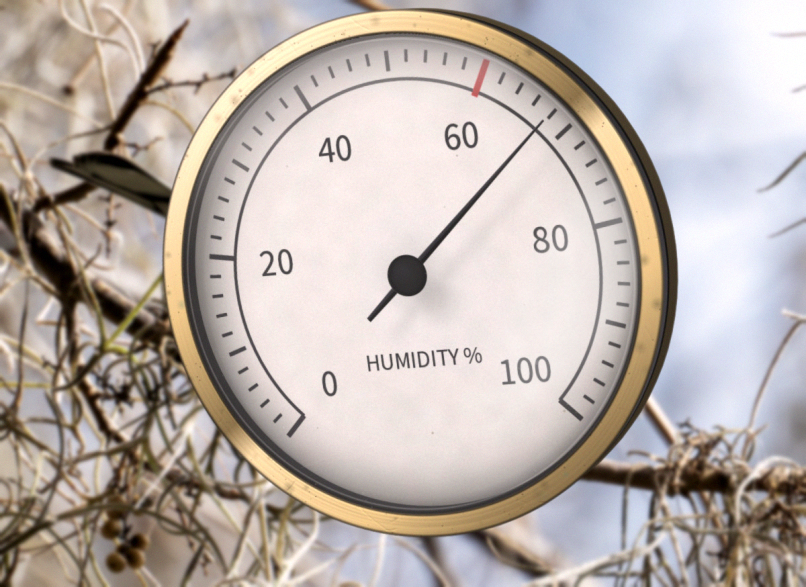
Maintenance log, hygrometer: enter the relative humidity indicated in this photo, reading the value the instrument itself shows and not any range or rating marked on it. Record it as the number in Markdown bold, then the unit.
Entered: **68** %
